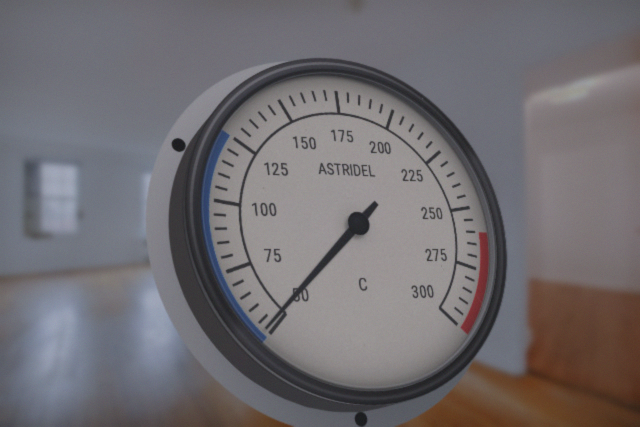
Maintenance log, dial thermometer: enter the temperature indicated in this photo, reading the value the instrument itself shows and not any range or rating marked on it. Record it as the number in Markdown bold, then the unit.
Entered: **52.5** °C
